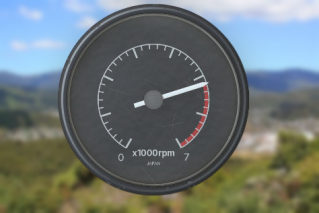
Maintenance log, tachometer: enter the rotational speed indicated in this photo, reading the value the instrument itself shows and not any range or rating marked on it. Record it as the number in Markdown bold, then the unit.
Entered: **5200** rpm
